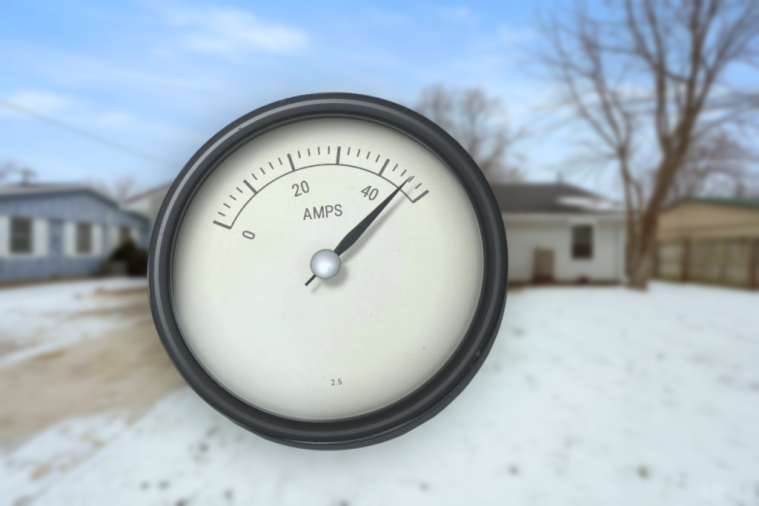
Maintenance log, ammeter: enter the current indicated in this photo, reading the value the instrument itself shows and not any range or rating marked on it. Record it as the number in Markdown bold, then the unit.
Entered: **46** A
